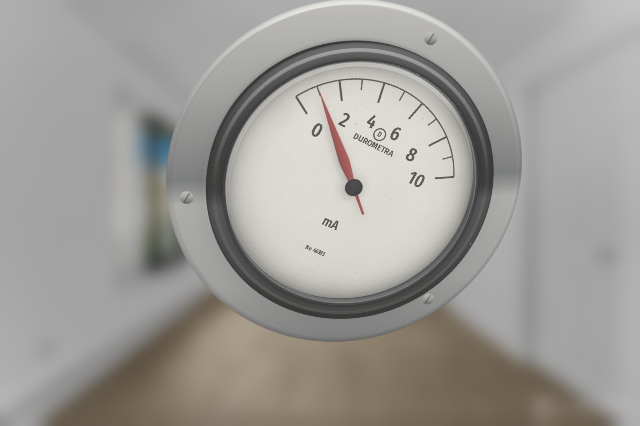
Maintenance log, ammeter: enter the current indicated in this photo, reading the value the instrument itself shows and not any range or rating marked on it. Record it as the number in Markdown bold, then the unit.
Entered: **1** mA
